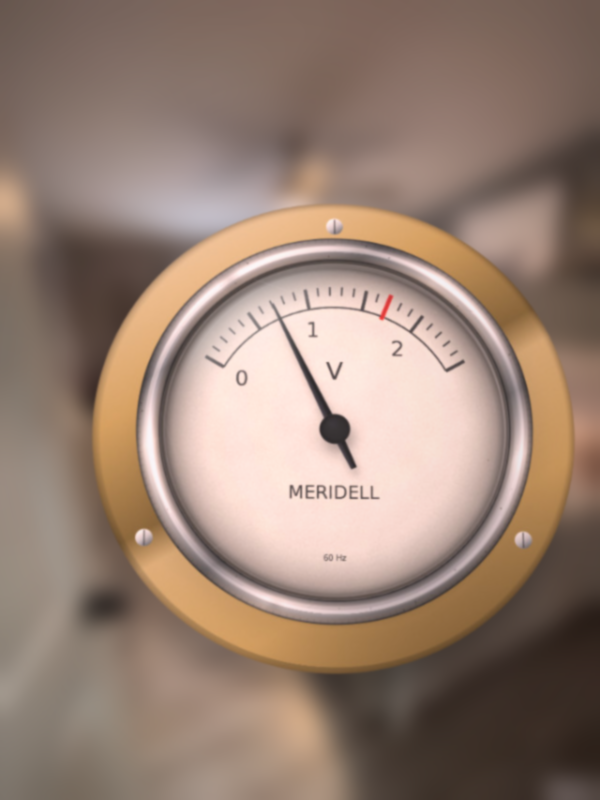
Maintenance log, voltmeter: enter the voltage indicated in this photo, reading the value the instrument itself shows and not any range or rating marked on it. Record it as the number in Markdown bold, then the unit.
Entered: **0.7** V
